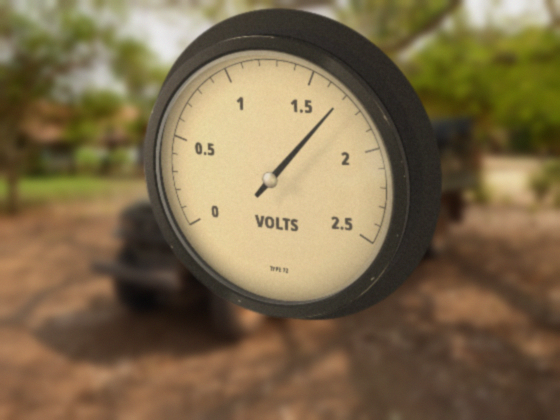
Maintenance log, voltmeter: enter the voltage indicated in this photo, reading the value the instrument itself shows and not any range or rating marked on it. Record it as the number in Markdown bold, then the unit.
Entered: **1.7** V
